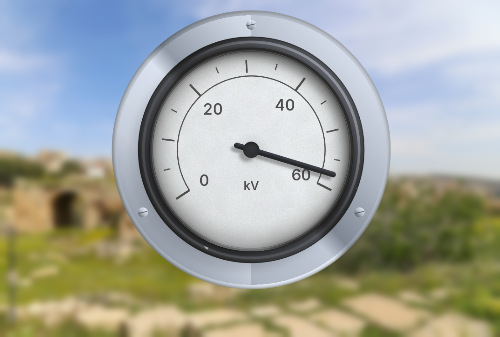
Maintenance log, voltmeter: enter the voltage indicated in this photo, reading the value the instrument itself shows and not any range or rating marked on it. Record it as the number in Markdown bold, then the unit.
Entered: **57.5** kV
